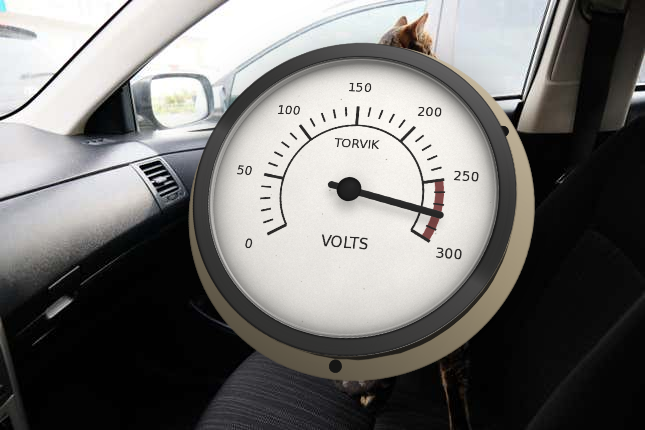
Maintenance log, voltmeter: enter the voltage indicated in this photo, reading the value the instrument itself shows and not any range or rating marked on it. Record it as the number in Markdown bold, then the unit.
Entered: **280** V
